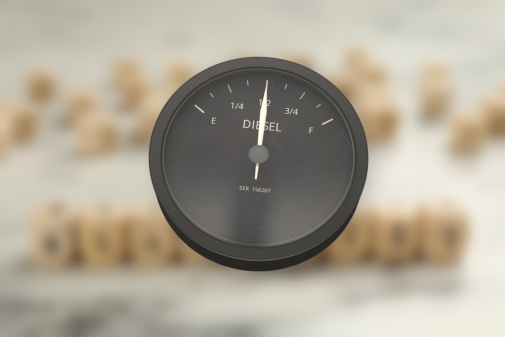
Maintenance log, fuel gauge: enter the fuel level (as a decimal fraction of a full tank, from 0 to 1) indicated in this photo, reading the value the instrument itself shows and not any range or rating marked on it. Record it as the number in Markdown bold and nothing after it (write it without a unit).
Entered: **0.5**
